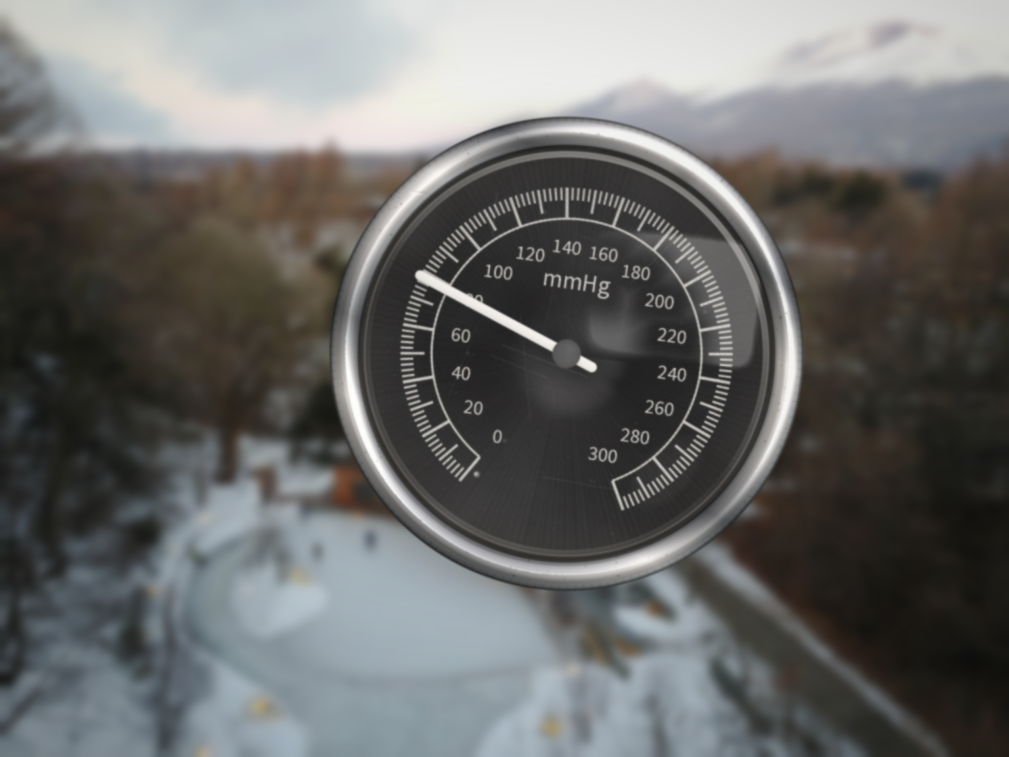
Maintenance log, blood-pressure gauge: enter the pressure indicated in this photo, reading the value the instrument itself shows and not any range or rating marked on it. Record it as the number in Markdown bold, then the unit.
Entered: **78** mmHg
